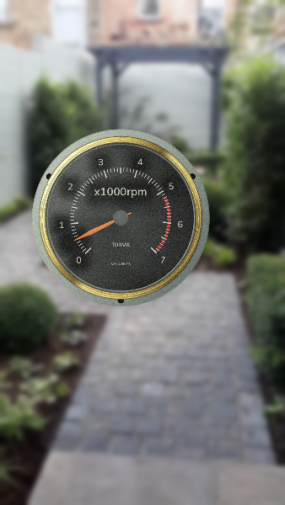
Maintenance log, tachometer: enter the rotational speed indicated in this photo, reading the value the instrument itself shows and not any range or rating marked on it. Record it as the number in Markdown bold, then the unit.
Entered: **500** rpm
